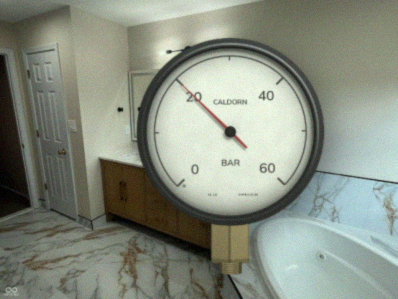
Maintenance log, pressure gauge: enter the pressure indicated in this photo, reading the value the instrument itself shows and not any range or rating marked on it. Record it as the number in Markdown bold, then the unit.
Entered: **20** bar
